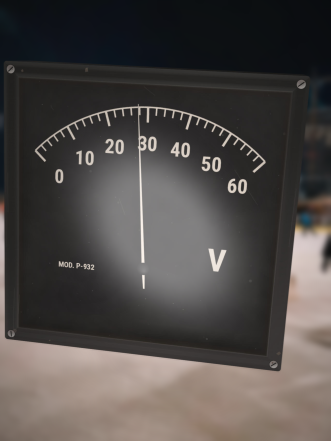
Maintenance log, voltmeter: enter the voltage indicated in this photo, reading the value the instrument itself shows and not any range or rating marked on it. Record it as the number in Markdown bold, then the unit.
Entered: **28** V
